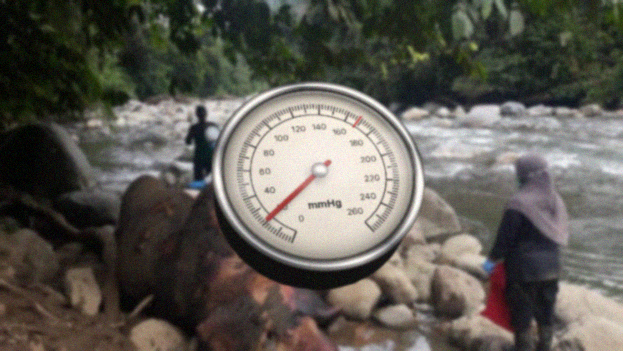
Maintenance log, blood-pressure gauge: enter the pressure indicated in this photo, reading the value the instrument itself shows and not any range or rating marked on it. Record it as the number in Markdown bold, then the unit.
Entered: **20** mmHg
